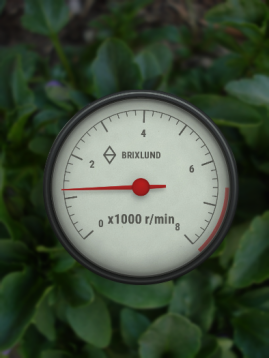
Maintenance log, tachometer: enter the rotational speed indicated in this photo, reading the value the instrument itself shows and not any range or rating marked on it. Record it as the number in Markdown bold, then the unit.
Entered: **1200** rpm
